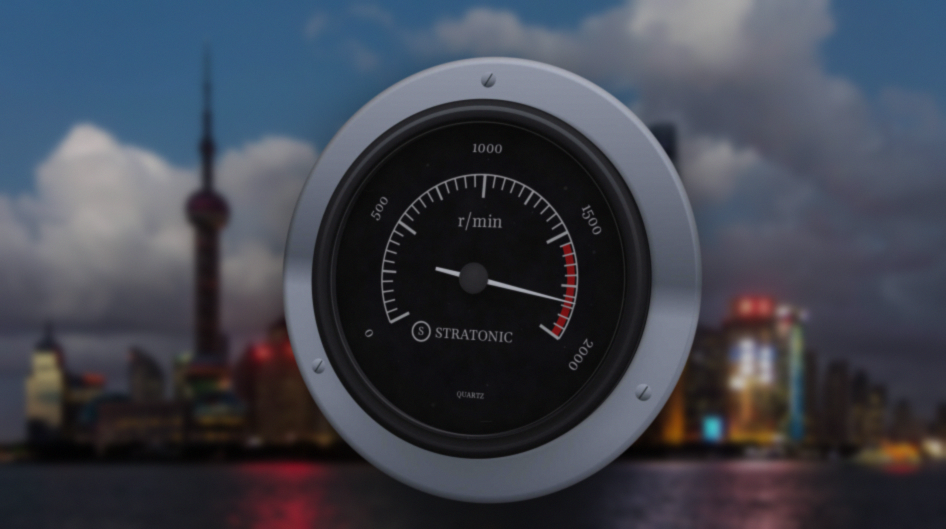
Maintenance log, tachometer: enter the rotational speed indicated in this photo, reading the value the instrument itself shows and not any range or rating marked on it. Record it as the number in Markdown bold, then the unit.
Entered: **1825** rpm
